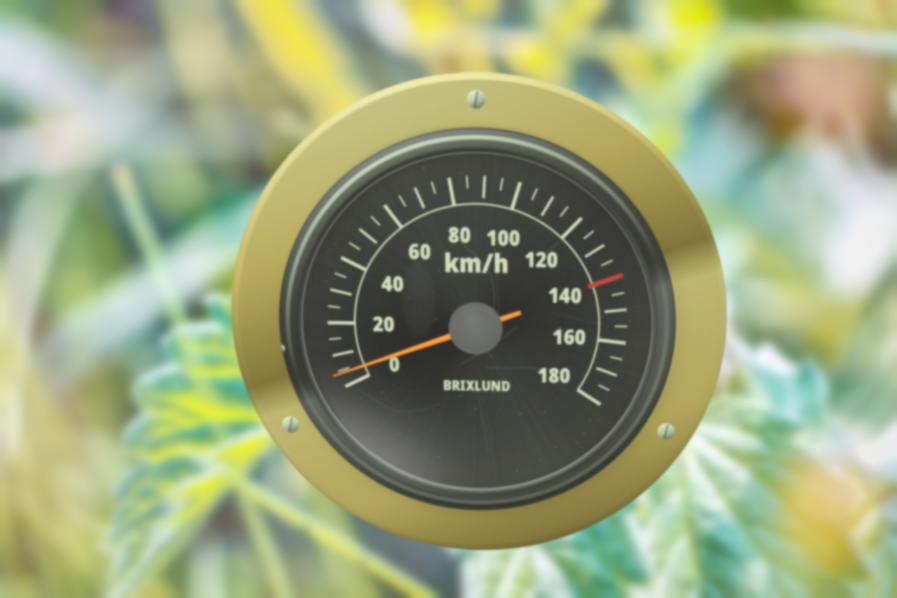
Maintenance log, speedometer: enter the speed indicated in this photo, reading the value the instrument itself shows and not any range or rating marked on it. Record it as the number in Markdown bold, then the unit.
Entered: **5** km/h
